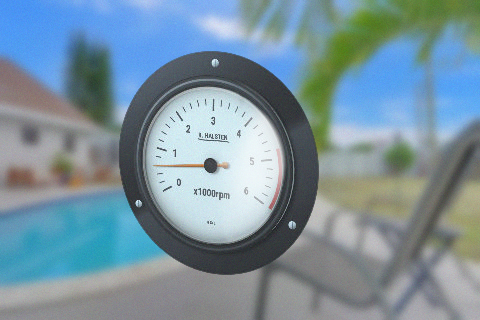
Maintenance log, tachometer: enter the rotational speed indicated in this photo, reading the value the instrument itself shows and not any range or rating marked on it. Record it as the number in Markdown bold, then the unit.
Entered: **600** rpm
